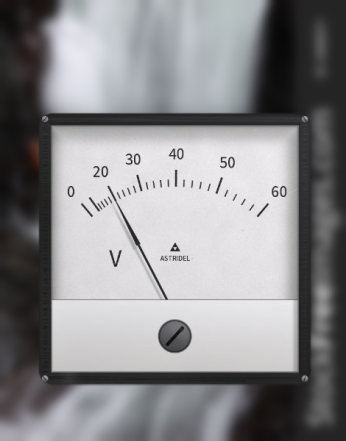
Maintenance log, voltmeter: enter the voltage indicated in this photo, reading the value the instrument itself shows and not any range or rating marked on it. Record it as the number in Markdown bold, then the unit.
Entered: **20** V
